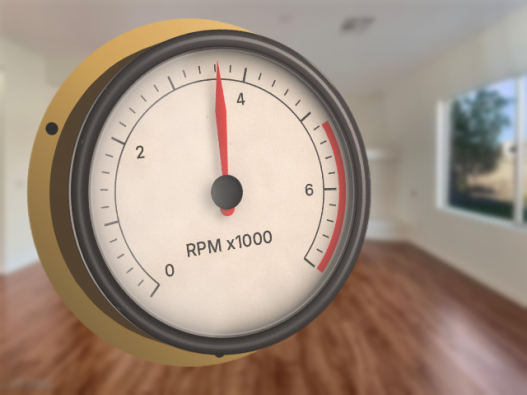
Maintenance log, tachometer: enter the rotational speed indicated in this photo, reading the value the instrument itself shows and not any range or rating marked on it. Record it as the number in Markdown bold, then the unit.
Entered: **3600** rpm
